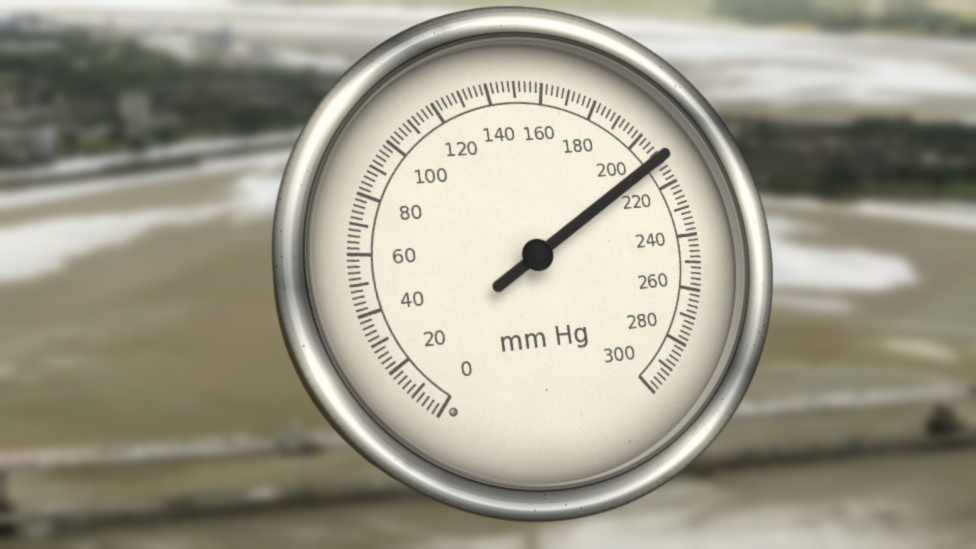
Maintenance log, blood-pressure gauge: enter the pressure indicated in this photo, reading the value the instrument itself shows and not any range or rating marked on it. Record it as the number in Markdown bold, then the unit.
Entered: **210** mmHg
